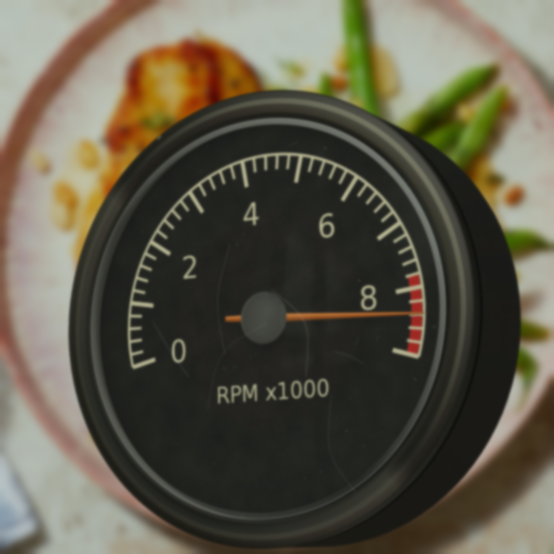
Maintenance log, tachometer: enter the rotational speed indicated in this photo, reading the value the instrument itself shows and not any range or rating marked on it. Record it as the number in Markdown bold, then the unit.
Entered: **8400** rpm
